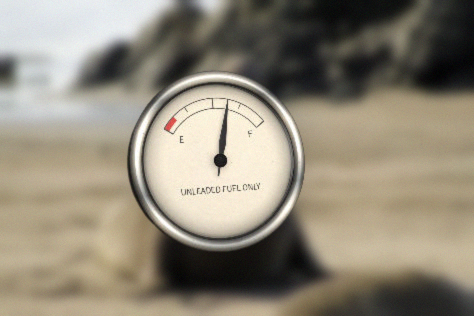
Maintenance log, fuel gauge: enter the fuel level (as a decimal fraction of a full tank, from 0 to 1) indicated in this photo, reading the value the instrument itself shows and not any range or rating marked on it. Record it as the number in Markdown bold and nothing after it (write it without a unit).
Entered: **0.625**
